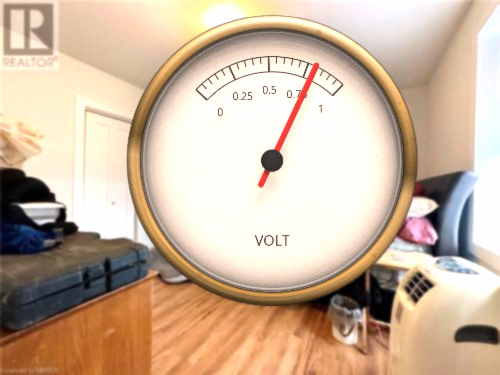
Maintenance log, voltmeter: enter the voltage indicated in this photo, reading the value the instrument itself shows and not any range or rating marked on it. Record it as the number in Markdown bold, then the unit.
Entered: **0.8** V
